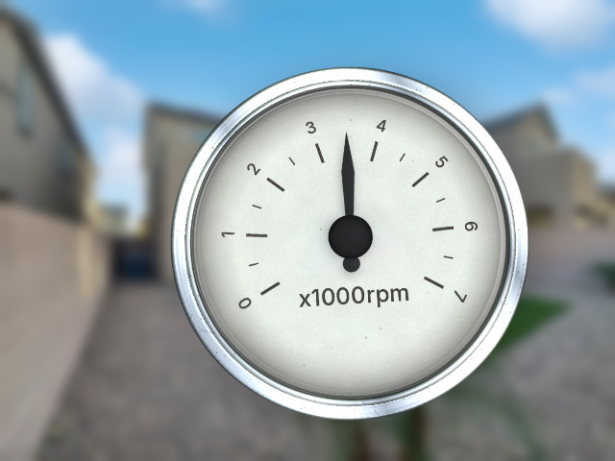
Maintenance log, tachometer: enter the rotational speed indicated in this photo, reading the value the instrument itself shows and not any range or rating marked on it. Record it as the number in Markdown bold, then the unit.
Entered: **3500** rpm
